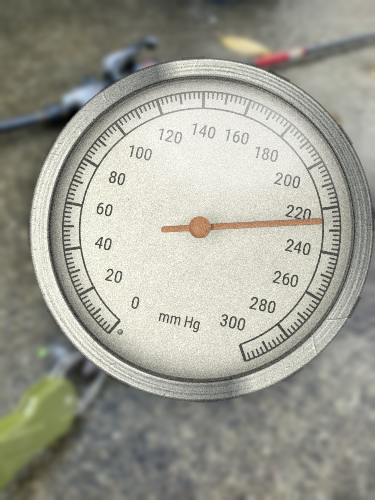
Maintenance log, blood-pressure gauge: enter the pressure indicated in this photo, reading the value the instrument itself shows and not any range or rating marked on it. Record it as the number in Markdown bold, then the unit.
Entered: **226** mmHg
